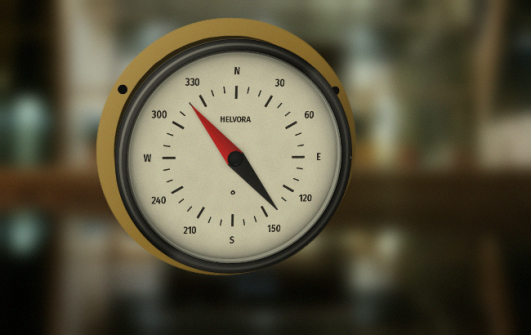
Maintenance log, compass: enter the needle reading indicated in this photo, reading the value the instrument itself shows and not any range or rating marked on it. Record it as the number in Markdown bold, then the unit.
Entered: **320** °
